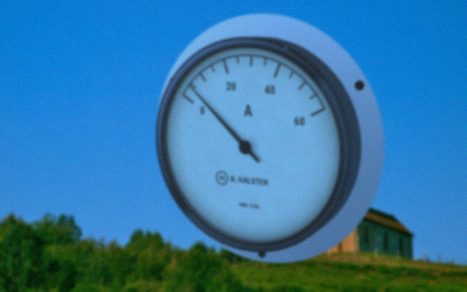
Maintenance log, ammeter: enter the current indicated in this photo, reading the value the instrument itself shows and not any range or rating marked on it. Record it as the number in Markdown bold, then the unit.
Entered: **5** A
